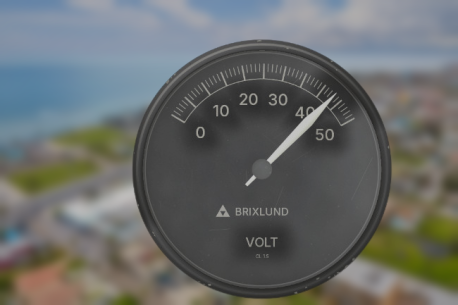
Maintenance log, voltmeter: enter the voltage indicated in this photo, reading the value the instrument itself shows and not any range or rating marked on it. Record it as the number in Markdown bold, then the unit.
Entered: **43** V
